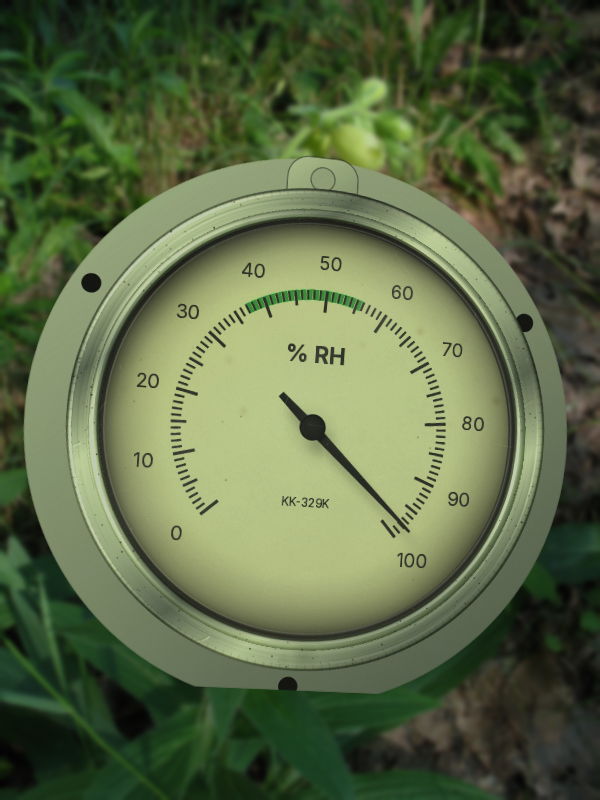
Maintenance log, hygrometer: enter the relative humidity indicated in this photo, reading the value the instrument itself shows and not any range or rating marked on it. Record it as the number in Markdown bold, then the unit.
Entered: **98** %
